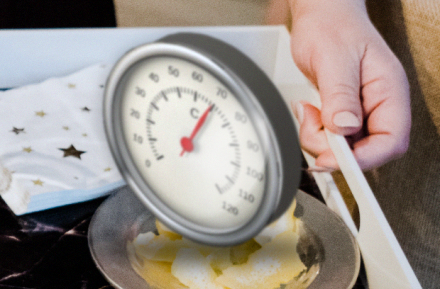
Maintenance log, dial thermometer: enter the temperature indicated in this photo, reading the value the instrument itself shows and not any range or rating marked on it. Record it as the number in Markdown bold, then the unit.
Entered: **70** °C
